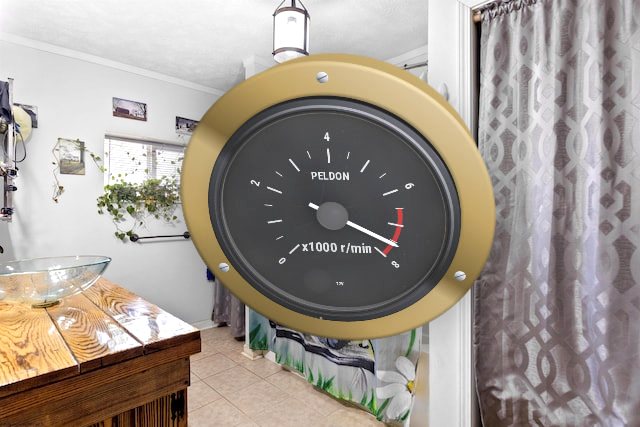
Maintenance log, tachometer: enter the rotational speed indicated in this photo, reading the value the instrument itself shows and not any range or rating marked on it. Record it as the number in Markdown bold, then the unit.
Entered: **7500** rpm
